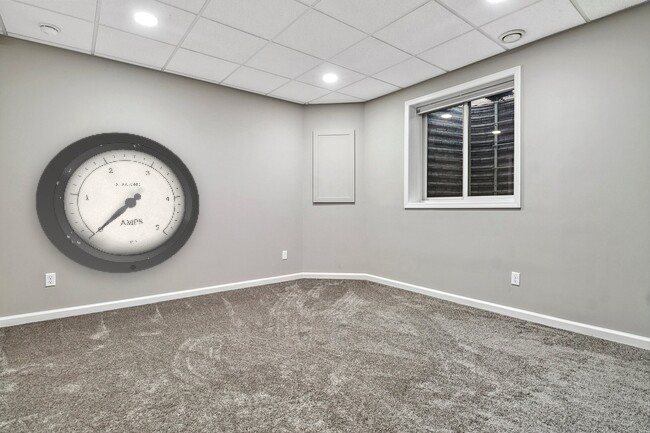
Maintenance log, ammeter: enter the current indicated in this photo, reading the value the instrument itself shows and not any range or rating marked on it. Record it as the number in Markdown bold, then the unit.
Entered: **0** A
